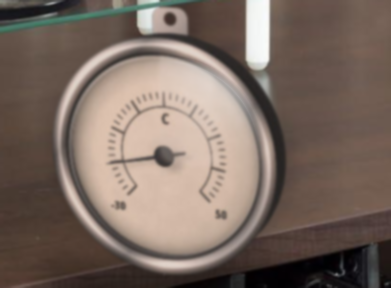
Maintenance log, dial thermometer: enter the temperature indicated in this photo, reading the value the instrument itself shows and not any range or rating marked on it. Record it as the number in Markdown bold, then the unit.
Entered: **-20** °C
